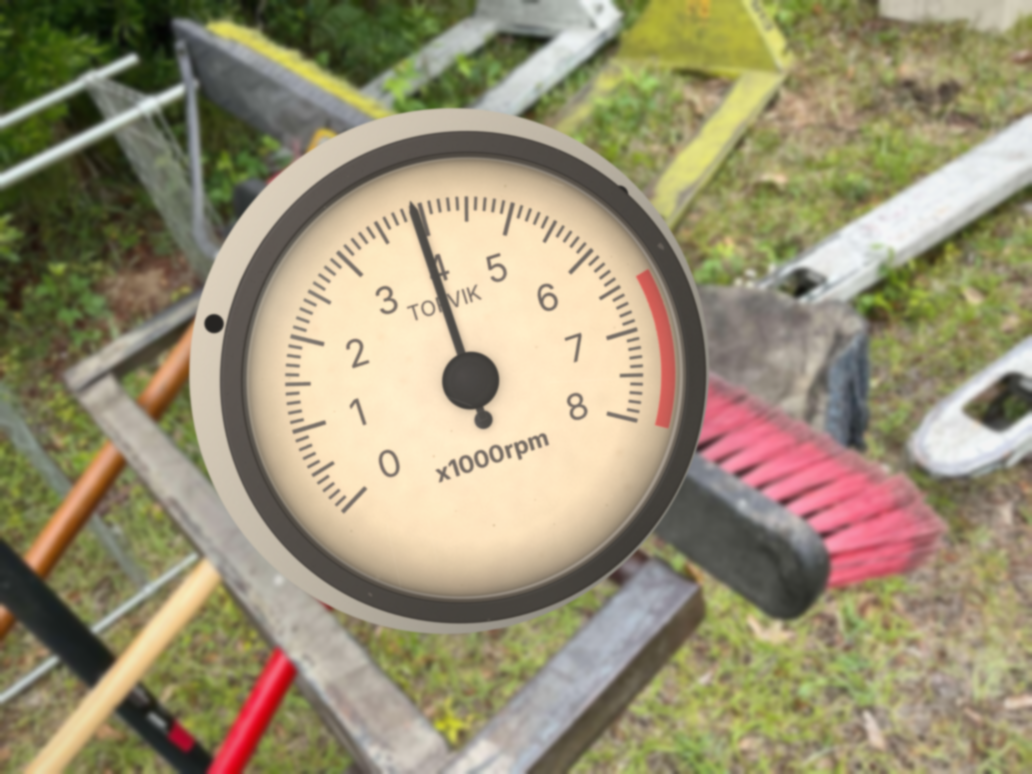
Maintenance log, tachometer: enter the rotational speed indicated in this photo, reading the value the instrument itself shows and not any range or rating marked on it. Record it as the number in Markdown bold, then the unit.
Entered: **3900** rpm
